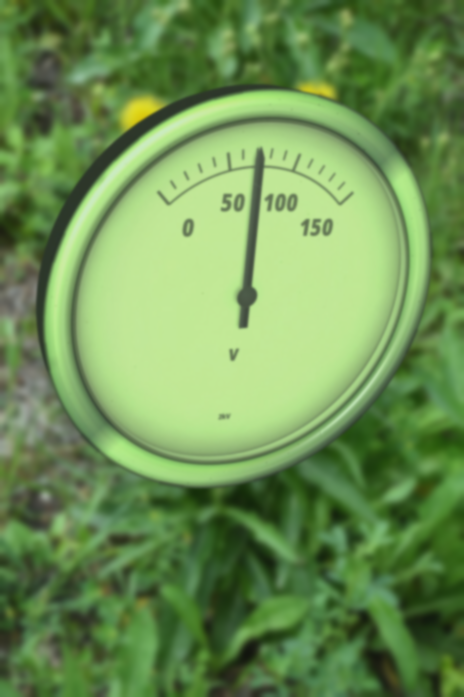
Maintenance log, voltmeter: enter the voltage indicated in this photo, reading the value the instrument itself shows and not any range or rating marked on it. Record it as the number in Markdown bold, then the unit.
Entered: **70** V
